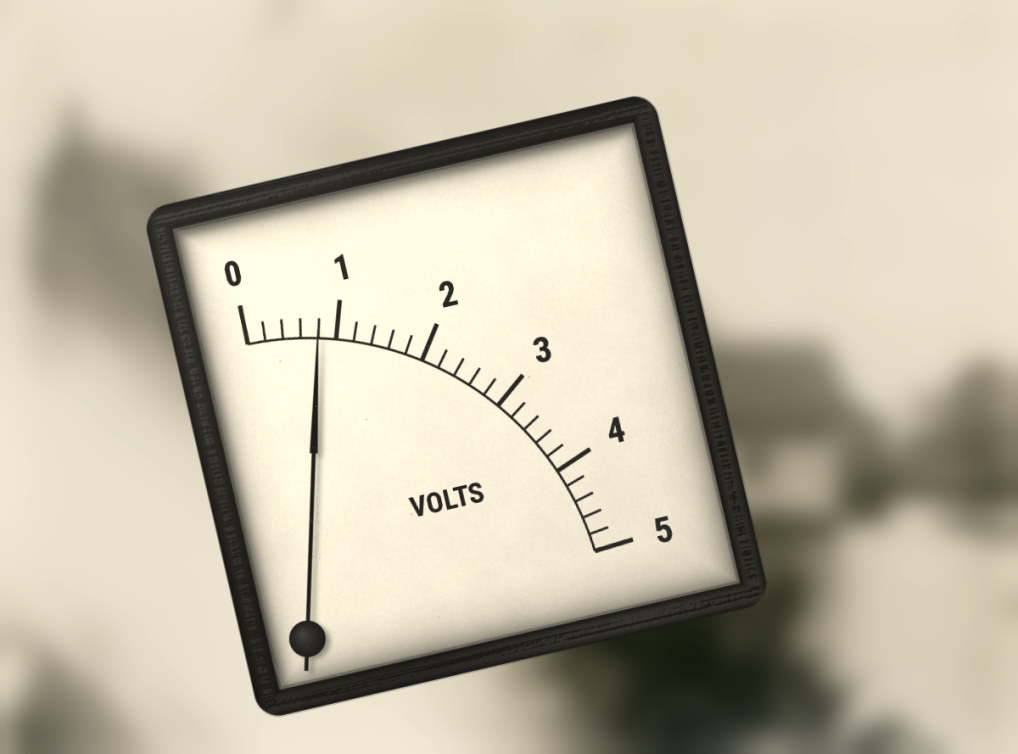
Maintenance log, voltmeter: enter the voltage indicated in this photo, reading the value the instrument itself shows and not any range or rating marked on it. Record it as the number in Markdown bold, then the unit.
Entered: **0.8** V
